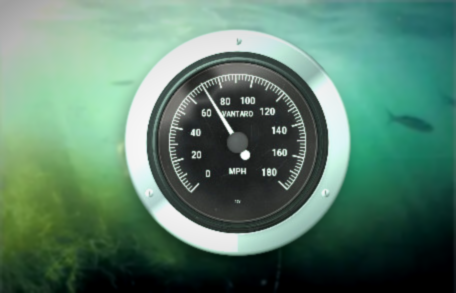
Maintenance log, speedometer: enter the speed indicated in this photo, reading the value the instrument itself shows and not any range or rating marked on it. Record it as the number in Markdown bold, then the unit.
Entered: **70** mph
